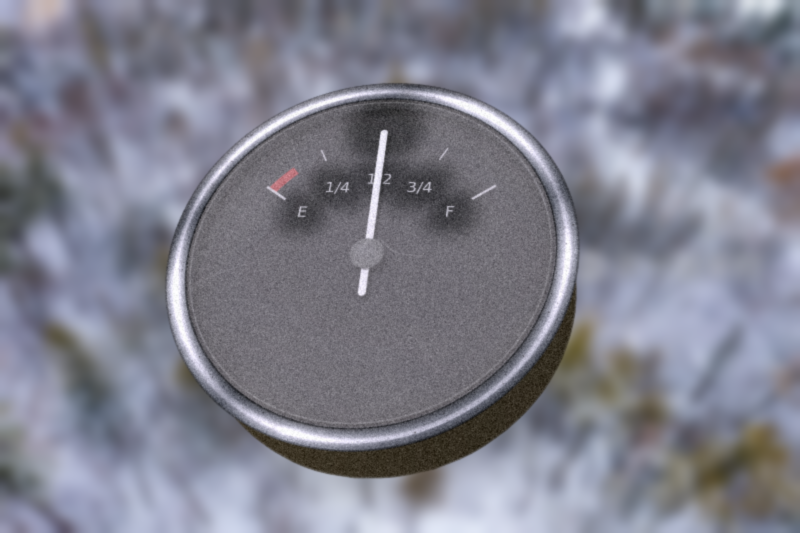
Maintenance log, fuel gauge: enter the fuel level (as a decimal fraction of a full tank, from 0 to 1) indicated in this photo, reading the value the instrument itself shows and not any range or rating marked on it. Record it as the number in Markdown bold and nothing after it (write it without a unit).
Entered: **0.5**
